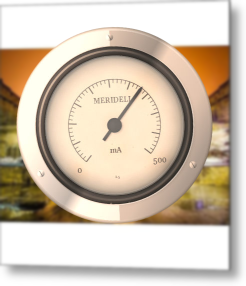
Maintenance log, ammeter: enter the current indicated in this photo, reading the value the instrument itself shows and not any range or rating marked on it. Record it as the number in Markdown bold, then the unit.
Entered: **330** mA
